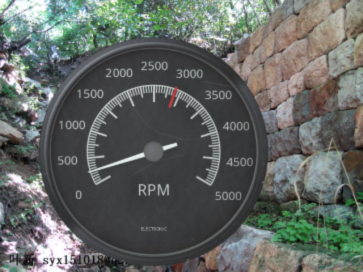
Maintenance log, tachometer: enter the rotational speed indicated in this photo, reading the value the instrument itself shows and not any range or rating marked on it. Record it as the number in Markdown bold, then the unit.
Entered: **250** rpm
